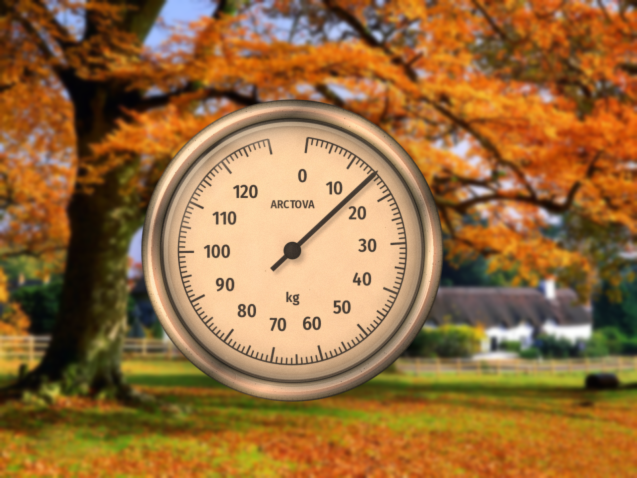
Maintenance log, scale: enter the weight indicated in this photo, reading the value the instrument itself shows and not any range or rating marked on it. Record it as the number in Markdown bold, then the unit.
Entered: **15** kg
